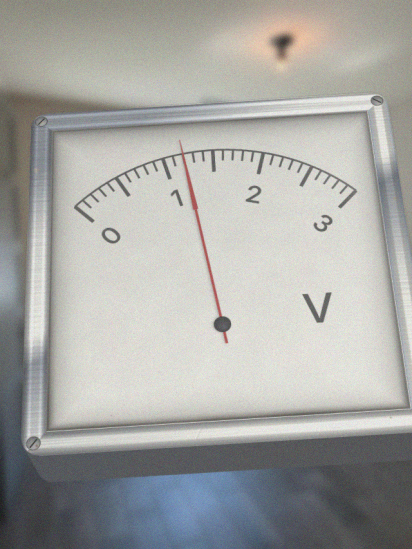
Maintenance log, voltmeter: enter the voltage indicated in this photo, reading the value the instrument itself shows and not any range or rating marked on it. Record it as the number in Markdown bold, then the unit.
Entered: **1.2** V
